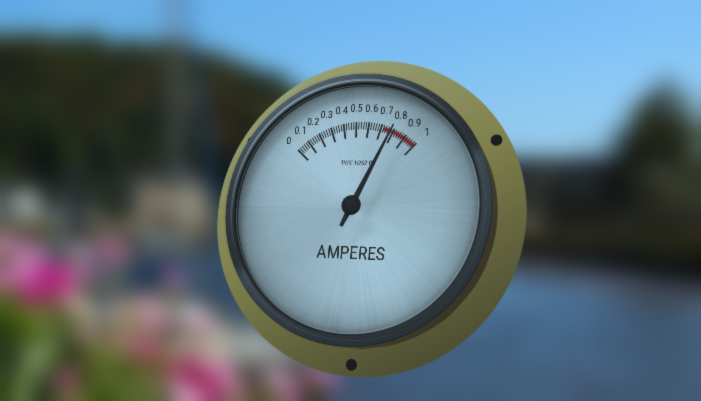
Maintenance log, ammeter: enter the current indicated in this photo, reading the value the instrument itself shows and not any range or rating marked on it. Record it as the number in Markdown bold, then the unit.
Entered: **0.8** A
